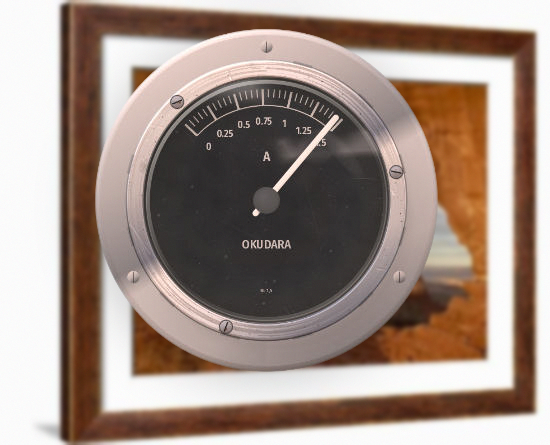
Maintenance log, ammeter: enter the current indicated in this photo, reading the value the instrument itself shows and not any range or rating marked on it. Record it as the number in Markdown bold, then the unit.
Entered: **1.45** A
